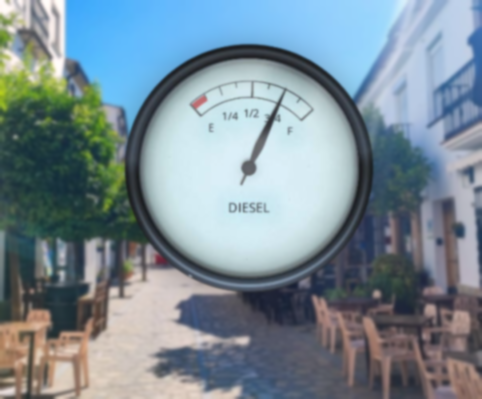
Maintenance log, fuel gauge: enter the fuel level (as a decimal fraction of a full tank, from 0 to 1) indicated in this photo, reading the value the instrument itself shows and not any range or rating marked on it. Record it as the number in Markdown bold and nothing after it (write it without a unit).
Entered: **0.75**
